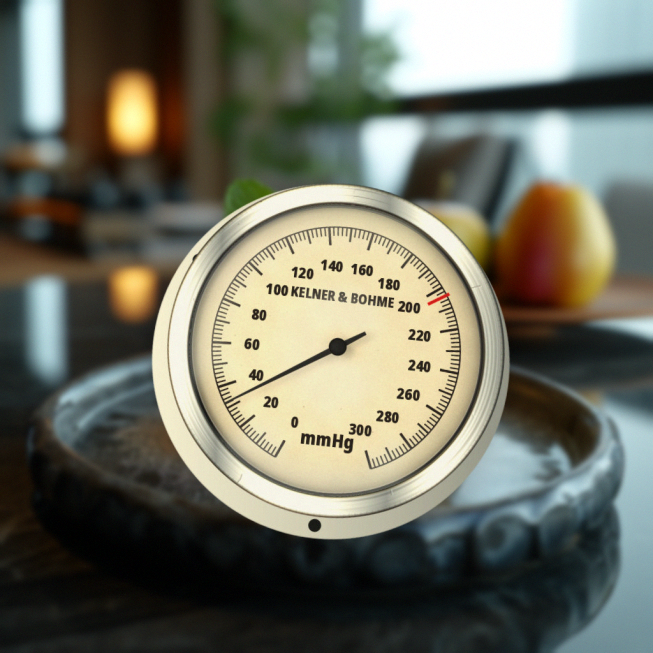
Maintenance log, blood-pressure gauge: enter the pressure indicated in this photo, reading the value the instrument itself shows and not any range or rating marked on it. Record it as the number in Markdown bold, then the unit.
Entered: **32** mmHg
